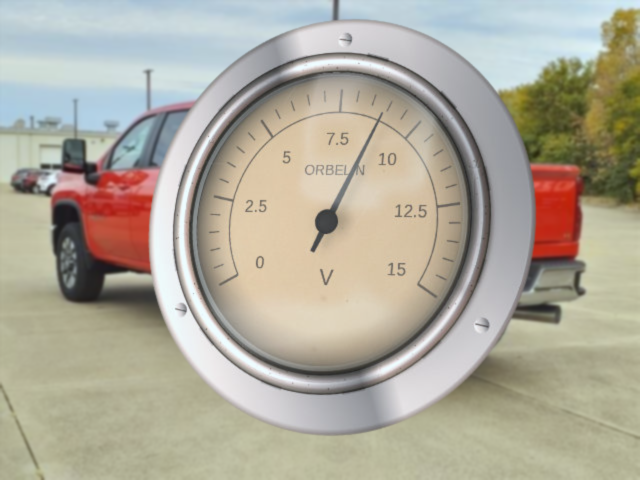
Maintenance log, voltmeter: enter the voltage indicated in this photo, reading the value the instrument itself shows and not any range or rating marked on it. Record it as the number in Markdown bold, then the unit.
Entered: **9** V
